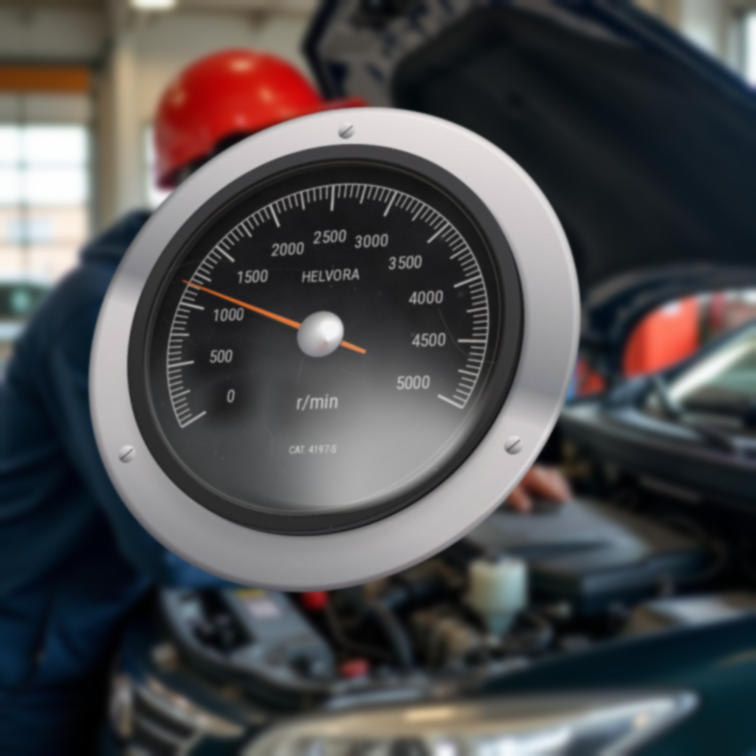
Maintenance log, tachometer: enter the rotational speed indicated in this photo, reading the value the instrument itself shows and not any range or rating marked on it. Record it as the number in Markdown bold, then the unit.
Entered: **1150** rpm
